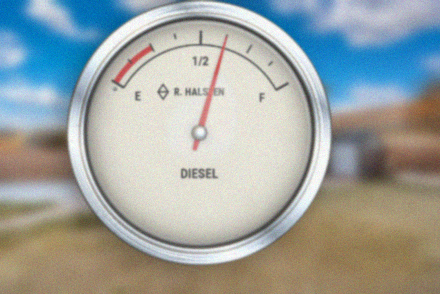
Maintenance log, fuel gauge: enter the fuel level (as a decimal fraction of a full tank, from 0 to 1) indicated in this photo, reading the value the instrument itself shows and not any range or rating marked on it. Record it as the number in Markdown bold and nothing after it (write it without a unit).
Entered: **0.625**
